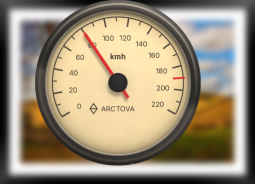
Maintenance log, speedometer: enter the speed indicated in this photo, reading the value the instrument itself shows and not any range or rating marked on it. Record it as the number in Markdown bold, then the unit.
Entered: **80** km/h
